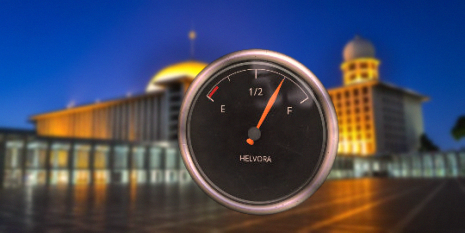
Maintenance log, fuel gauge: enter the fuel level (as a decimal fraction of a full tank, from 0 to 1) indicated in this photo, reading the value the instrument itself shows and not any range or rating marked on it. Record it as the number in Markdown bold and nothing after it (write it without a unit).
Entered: **0.75**
